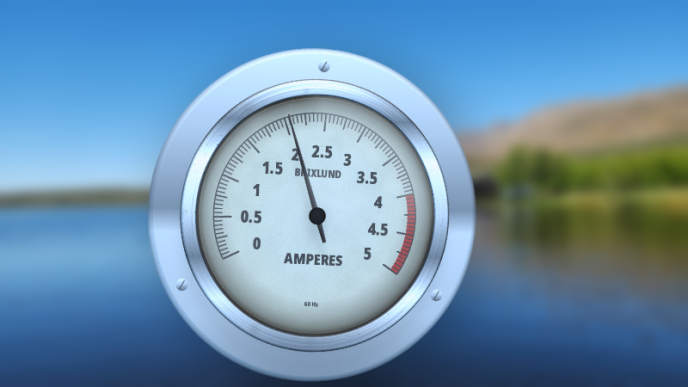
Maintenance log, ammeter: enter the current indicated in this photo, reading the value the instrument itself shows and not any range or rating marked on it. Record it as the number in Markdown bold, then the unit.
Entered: **2.05** A
